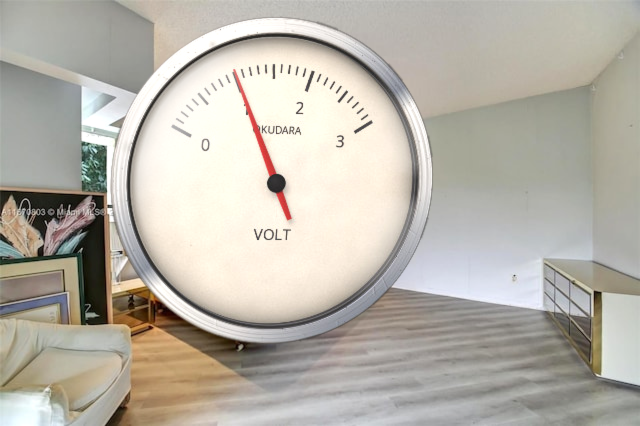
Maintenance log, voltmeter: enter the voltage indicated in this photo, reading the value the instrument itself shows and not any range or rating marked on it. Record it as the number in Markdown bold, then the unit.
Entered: **1** V
